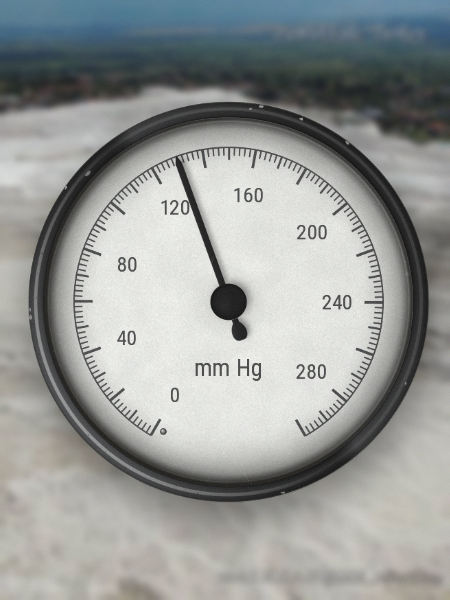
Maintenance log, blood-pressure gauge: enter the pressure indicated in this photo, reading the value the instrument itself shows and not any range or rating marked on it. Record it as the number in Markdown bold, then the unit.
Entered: **130** mmHg
